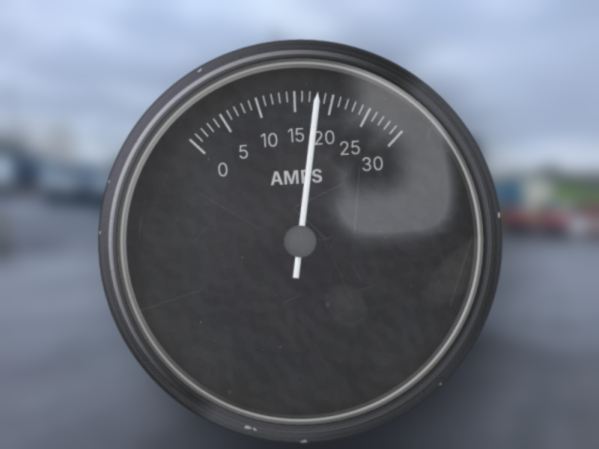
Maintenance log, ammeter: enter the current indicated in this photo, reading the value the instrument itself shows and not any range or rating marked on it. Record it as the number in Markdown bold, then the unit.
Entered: **18** A
